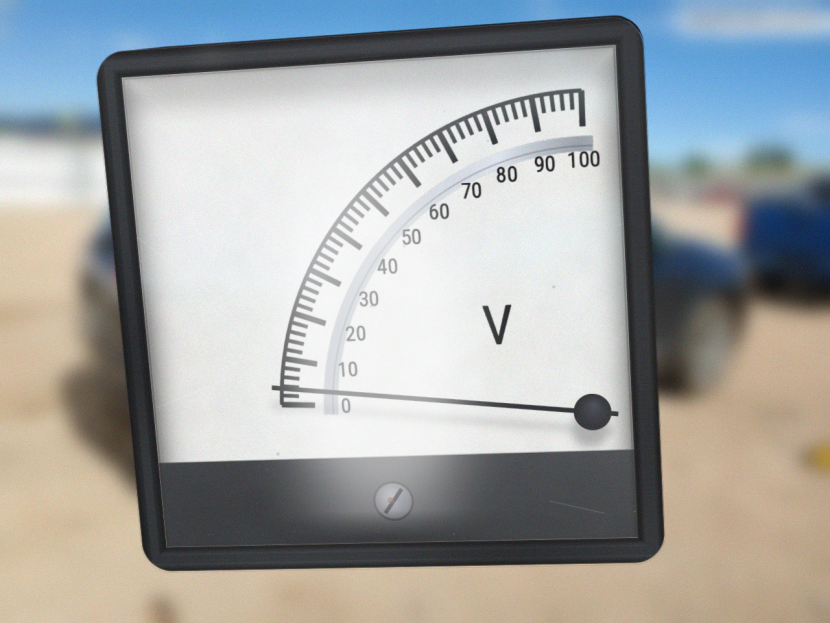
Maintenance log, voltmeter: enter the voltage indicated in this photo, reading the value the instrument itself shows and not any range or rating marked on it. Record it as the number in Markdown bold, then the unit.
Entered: **4** V
